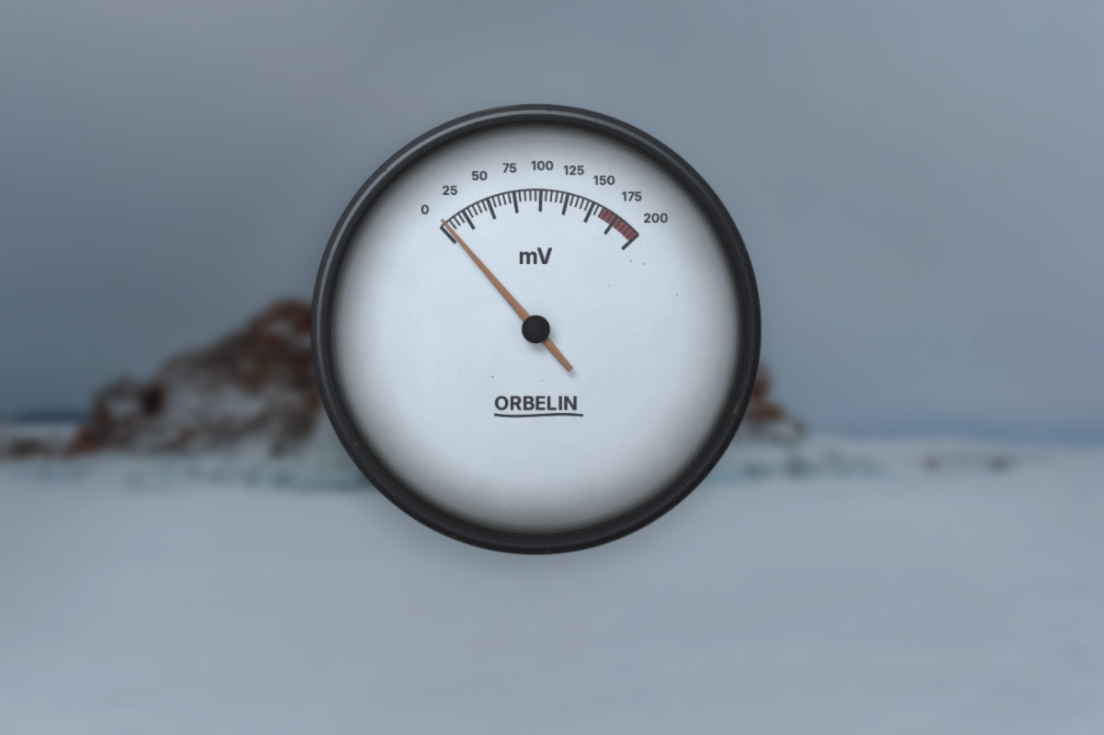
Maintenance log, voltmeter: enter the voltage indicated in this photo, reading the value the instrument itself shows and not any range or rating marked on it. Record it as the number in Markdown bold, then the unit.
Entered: **5** mV
